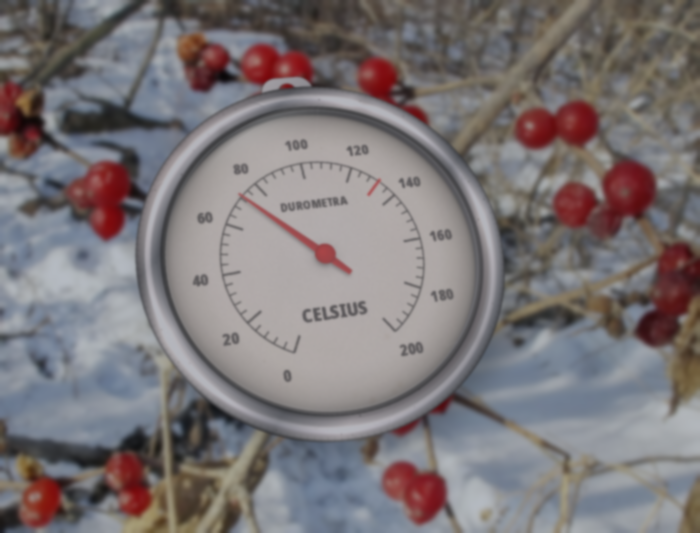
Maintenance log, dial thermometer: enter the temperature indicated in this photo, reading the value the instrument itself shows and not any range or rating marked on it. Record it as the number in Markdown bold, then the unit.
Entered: **72** °C
